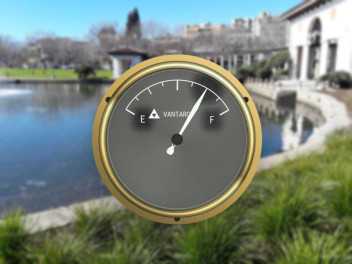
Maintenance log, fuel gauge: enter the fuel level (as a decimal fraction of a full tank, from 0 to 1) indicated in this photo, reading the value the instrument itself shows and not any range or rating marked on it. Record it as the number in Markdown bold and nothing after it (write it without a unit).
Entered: **0.75**
